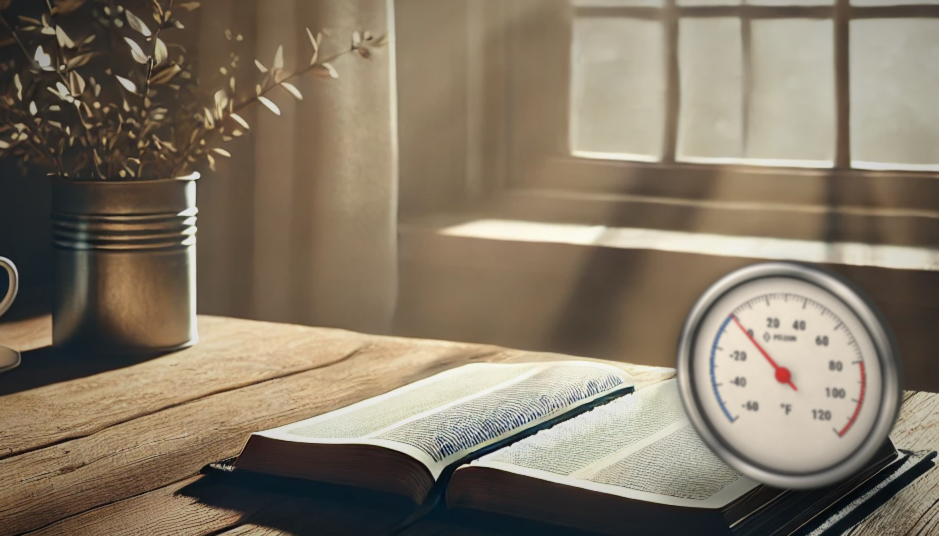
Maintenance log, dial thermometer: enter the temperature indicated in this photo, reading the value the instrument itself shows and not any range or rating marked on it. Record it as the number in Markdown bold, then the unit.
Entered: **0** °F
